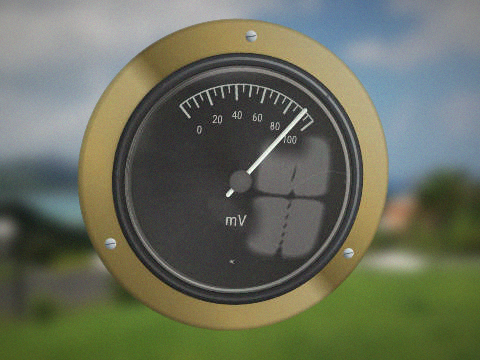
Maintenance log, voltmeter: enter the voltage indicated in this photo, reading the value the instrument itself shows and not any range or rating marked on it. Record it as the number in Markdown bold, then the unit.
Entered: **90** mV
